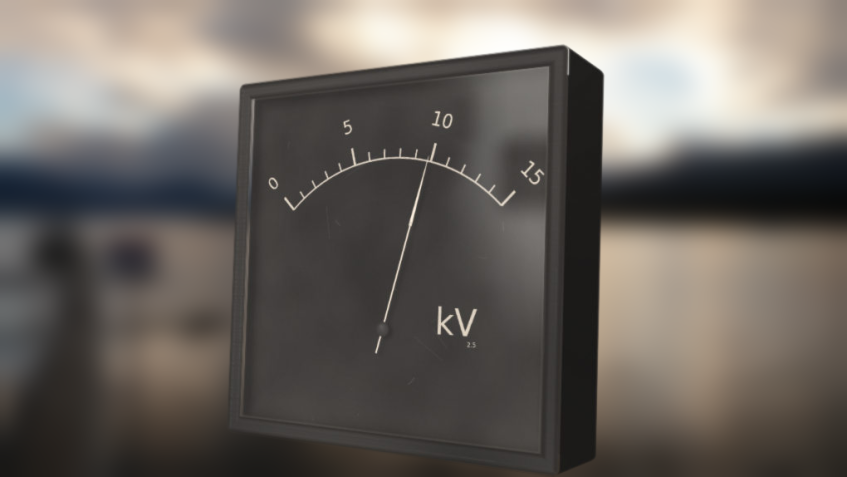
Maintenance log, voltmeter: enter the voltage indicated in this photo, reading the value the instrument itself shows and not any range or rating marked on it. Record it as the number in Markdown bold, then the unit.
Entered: **10** kV
